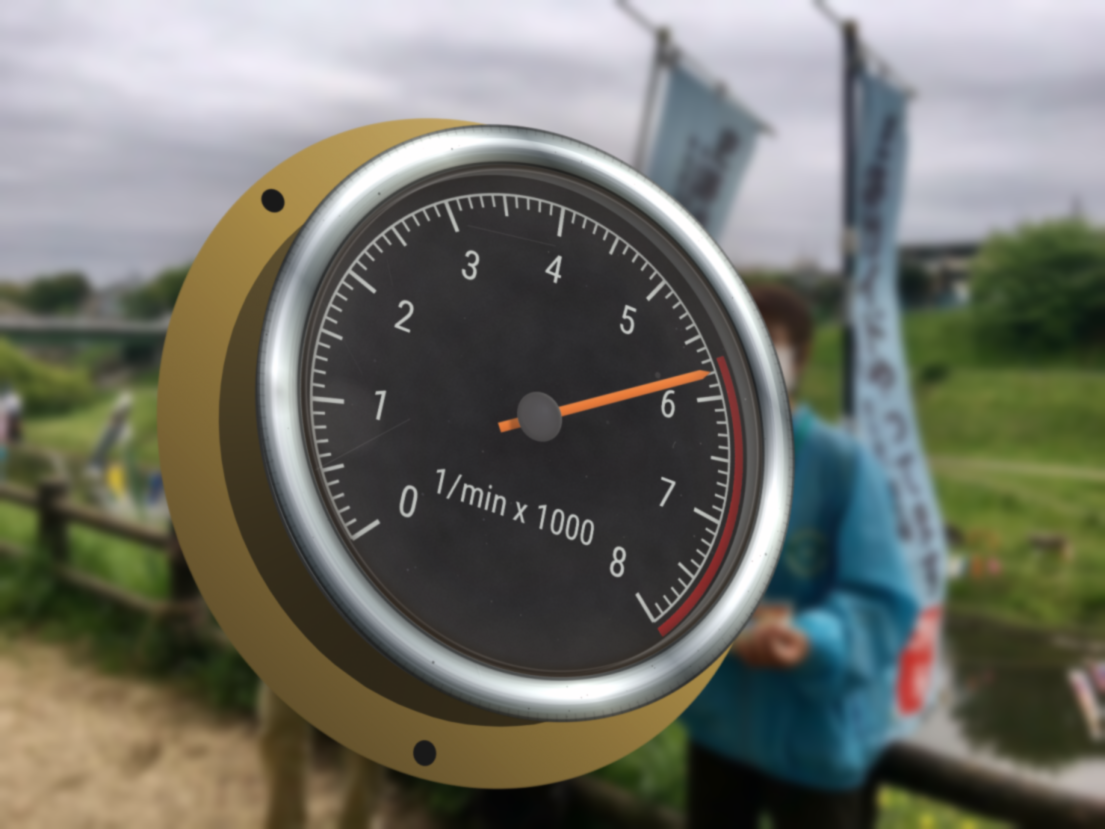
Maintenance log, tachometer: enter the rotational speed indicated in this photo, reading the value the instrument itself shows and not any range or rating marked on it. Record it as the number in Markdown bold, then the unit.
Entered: **5800** rpm
